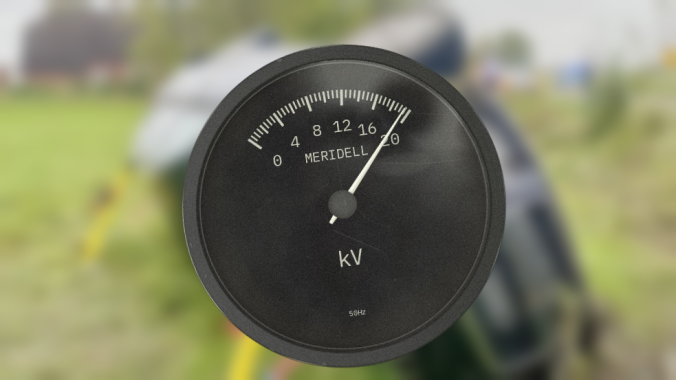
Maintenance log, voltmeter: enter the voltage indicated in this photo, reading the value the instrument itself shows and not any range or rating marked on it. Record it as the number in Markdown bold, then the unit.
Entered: **19.5** kV
